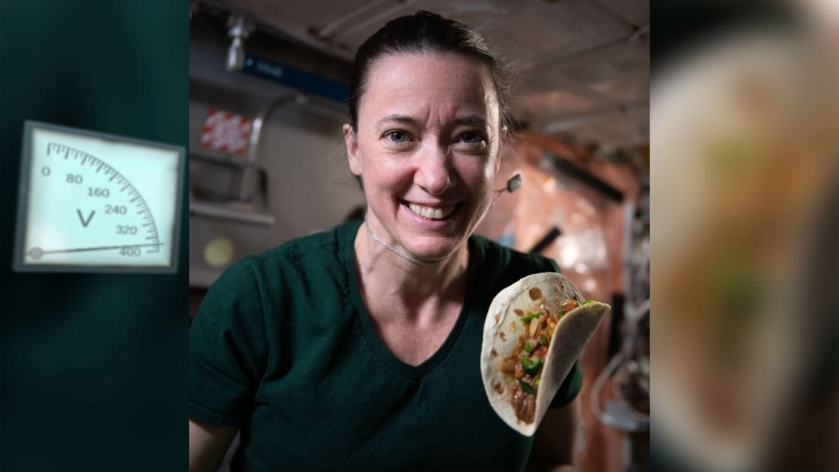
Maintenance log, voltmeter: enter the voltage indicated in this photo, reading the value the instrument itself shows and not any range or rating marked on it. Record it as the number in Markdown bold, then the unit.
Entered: **380** V
